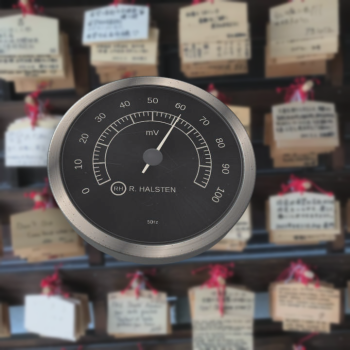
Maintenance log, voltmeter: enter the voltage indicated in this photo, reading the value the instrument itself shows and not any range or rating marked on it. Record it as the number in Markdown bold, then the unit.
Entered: **62** mV
